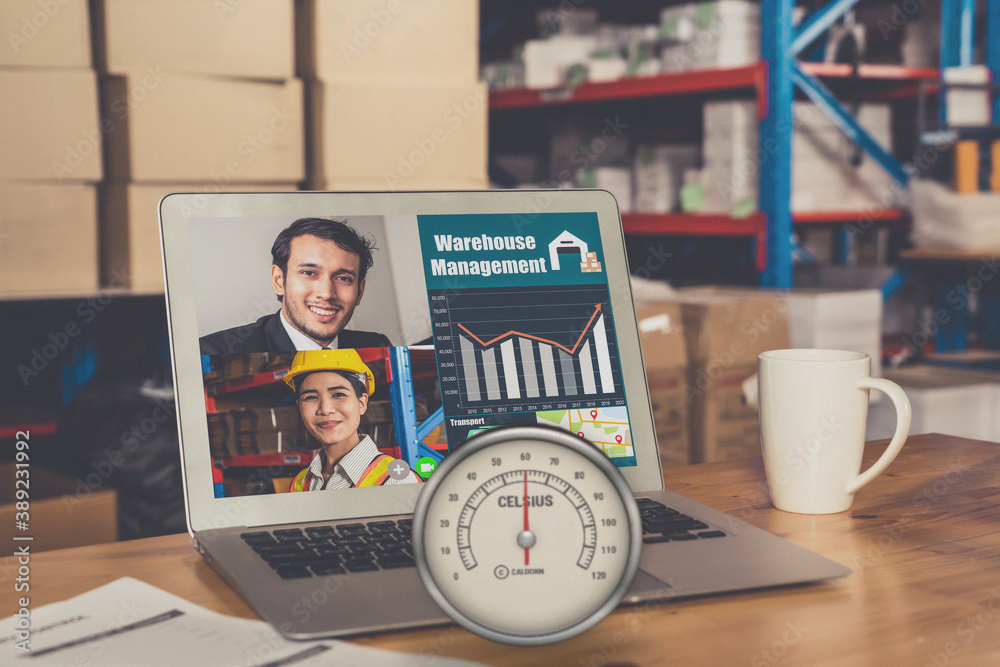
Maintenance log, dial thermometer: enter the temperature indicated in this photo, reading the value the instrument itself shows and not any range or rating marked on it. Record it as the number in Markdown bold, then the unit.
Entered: **60** °C
